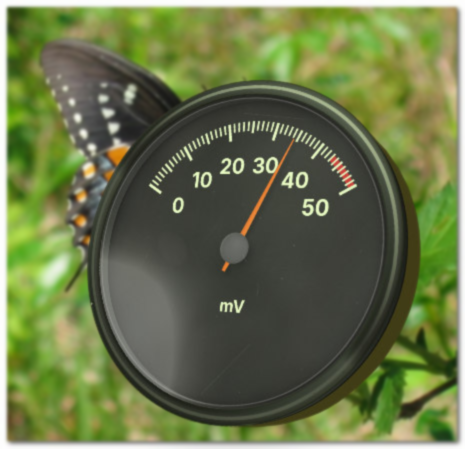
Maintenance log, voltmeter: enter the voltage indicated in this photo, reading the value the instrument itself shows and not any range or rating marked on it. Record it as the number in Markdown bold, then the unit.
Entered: **35** mV
